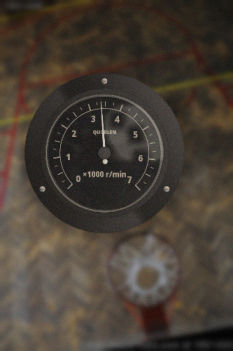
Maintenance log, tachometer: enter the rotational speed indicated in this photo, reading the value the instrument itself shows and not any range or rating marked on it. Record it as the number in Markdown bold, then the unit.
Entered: **3375** rpm
